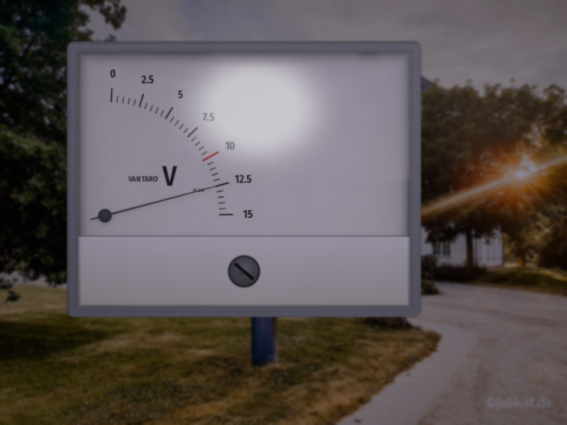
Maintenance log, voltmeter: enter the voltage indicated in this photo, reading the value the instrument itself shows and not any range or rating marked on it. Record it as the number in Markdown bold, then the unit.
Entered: **12.5** V
